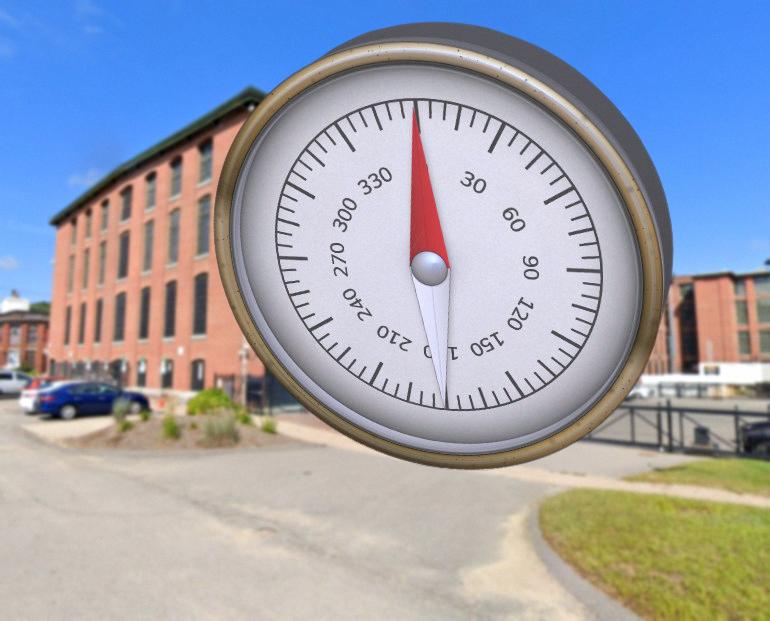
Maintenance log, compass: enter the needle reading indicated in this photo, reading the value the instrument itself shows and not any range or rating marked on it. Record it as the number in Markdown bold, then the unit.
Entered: **0** °
